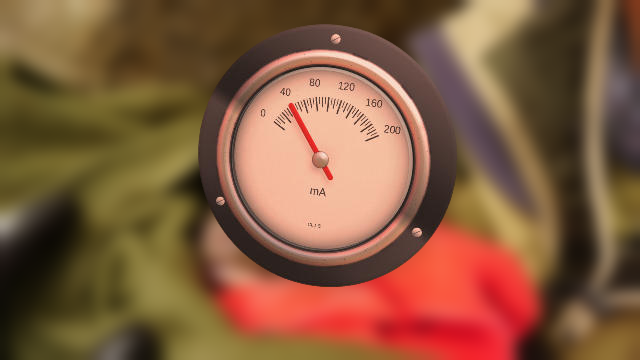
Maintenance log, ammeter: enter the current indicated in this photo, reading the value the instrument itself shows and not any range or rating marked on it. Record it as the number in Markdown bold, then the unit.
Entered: **40** mA
